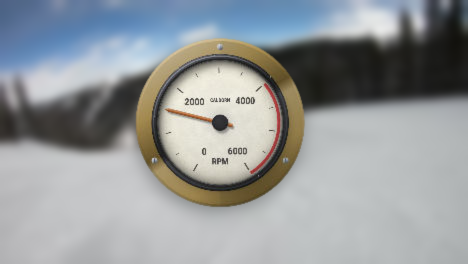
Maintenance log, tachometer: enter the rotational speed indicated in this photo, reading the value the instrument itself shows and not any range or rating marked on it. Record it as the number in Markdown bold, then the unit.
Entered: **1500** rpm
